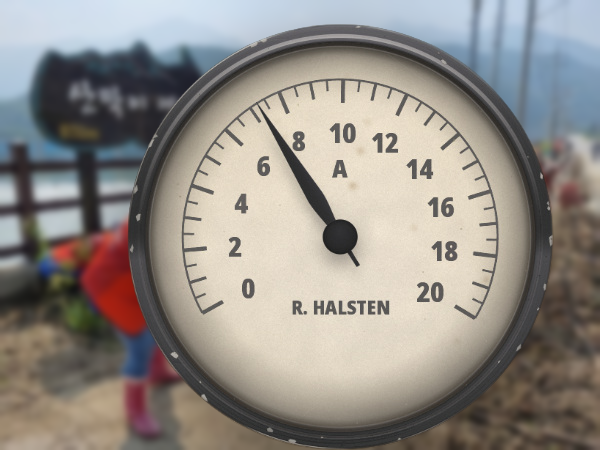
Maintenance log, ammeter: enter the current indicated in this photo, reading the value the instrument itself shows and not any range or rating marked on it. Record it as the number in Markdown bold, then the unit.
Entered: **7.25** A
